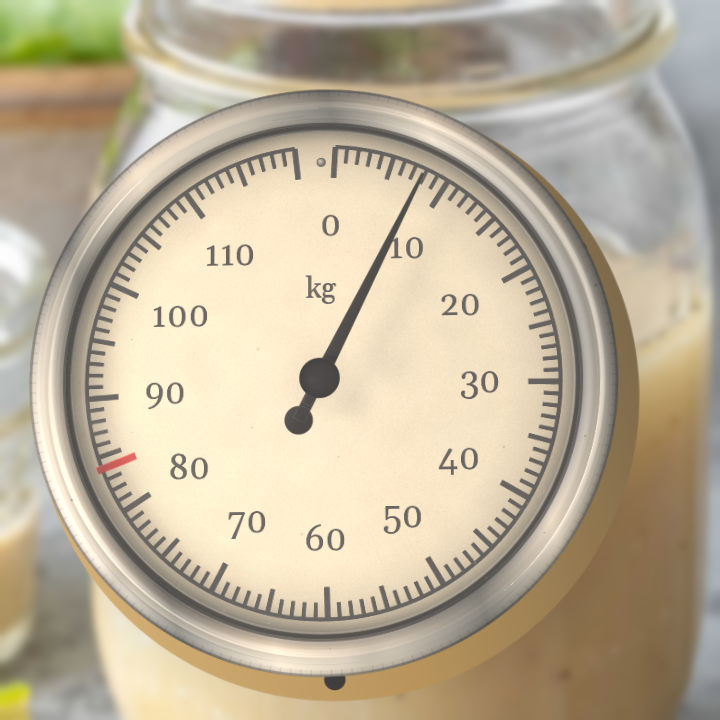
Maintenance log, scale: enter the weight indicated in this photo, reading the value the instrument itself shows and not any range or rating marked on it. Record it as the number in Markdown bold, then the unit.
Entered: **8** kg
